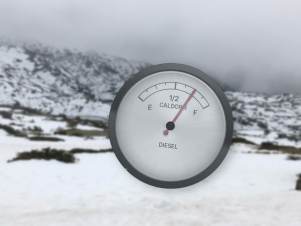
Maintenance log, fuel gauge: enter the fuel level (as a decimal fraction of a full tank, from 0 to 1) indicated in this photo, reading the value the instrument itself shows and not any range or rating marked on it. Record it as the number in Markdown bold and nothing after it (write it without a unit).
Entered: **0.75**
